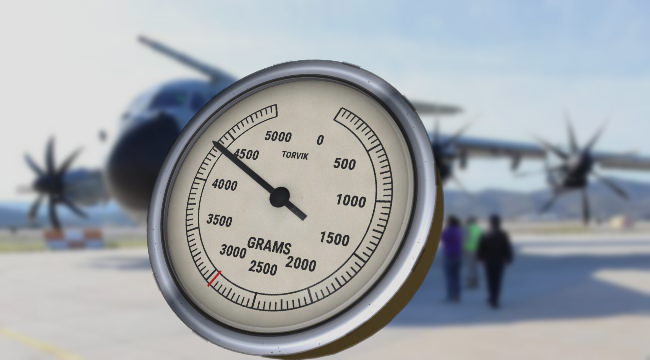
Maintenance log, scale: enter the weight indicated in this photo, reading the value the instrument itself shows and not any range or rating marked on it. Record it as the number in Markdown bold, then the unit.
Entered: **4350** g
